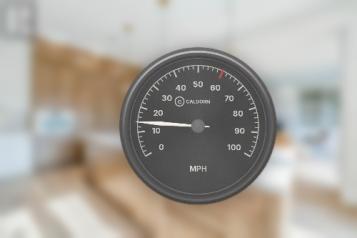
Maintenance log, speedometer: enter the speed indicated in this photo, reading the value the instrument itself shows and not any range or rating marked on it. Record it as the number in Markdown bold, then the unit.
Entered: **14** mph
